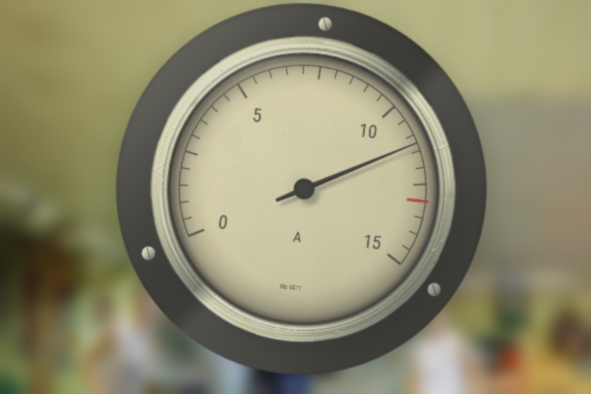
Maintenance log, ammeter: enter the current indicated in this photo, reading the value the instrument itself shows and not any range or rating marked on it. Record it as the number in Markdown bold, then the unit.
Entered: **11.25** A
